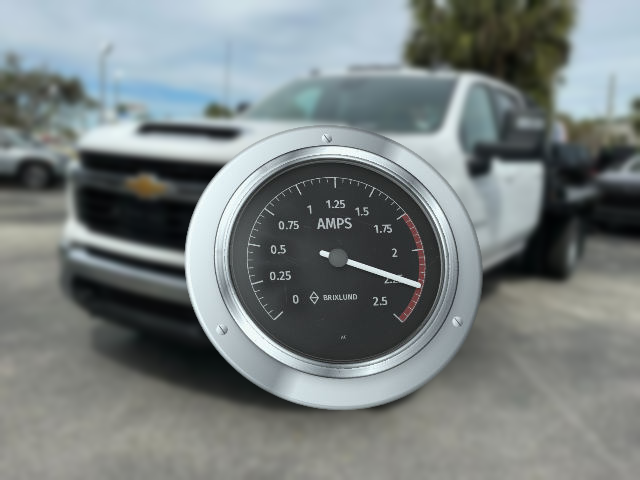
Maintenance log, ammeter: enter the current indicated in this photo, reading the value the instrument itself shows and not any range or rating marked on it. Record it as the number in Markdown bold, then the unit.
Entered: **2.25** A
